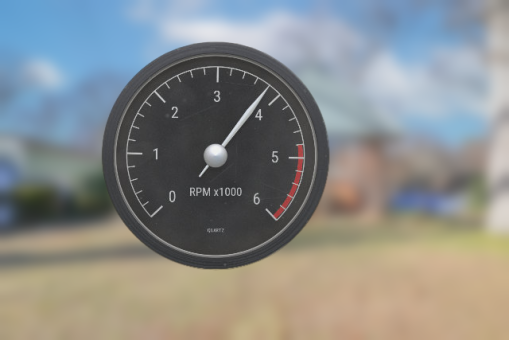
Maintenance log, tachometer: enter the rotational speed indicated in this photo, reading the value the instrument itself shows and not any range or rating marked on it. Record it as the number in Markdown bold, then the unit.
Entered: **3800** rpm
